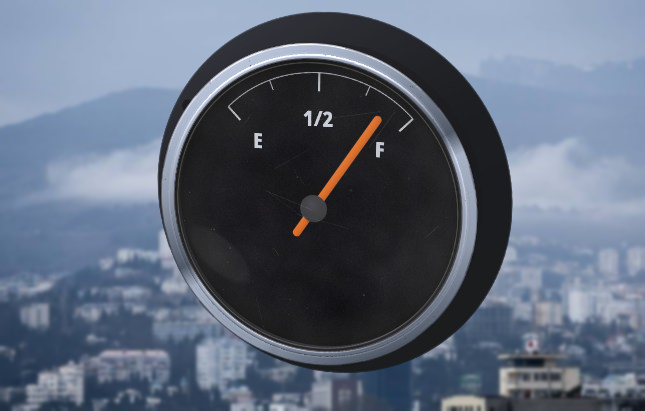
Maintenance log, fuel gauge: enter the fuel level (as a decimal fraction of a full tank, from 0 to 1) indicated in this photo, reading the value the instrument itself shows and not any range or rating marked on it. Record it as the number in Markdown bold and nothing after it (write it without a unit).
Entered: **0.875**
